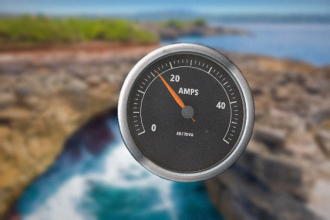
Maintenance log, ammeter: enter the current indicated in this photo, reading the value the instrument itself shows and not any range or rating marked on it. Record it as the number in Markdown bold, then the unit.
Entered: **16** A
